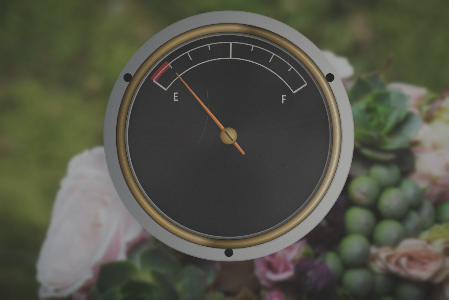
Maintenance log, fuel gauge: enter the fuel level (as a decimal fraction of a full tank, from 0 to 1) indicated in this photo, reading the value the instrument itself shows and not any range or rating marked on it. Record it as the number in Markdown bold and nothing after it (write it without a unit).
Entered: **0.125**
